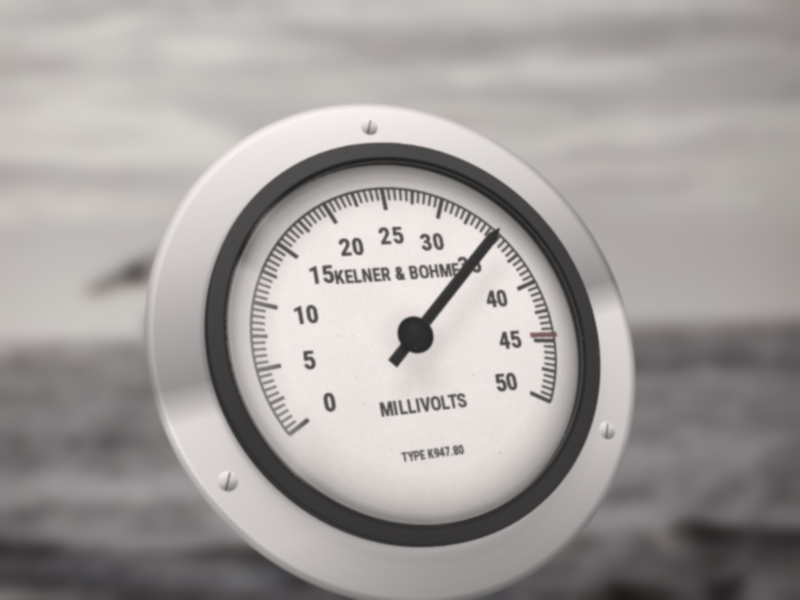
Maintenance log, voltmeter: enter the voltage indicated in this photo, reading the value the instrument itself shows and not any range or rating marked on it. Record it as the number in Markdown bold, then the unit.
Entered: **35** mV
